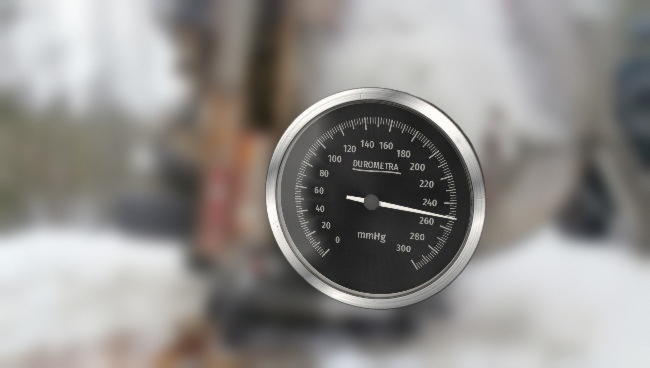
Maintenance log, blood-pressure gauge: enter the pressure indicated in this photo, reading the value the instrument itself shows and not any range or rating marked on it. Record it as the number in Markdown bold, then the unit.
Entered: **250** mmHg
